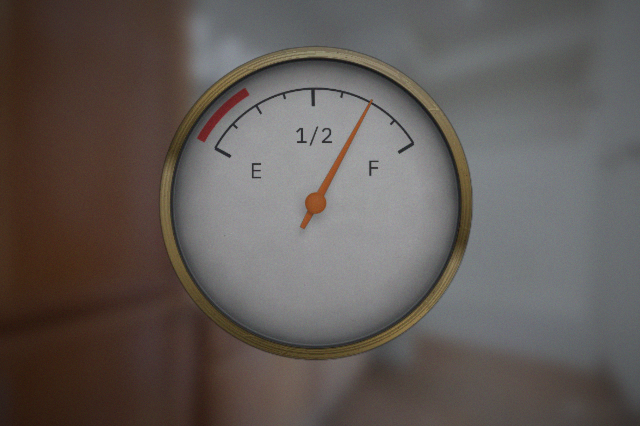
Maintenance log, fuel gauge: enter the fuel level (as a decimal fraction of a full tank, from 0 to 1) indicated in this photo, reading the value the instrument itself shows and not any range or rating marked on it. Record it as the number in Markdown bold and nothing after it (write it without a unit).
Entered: **0.75**
